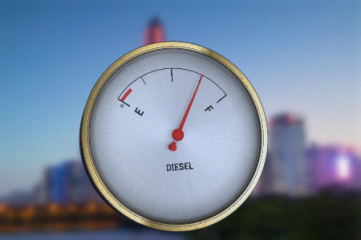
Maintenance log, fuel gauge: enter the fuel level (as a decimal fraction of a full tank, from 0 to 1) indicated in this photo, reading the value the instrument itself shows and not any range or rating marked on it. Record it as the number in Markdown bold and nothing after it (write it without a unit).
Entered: **0.75**
